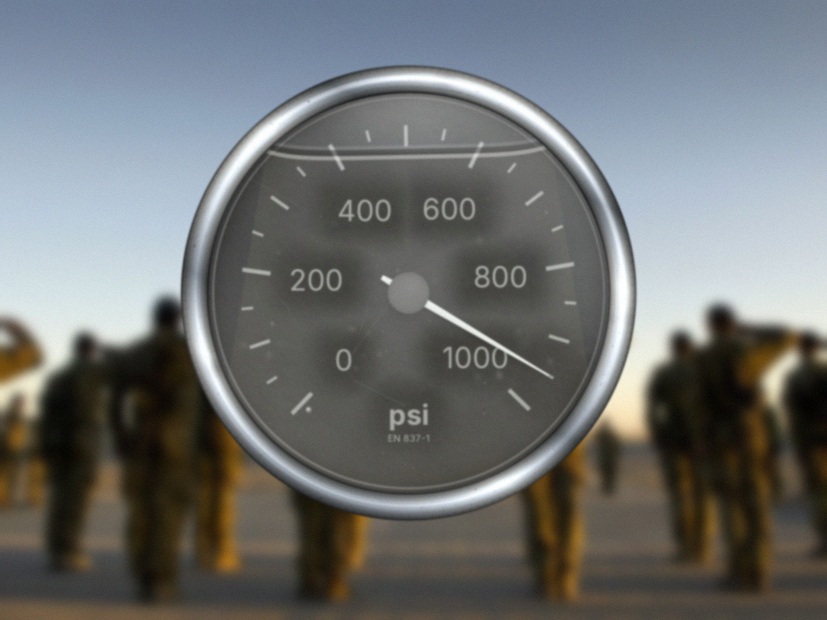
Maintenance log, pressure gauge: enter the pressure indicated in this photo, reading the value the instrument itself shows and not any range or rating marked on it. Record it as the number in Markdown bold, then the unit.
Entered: **950** psi
